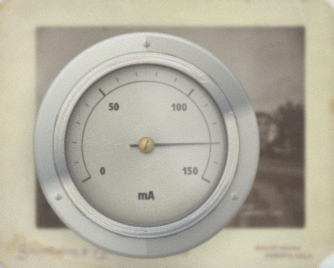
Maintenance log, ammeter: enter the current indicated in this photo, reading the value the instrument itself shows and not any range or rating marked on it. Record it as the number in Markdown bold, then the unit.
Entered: **130** mA
